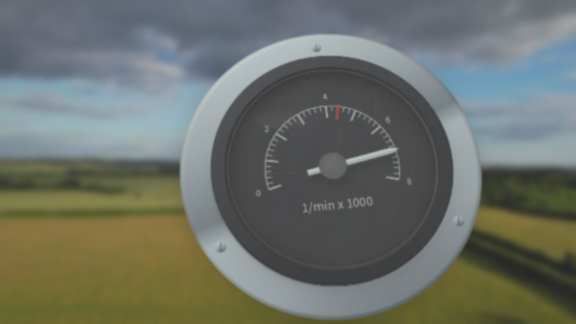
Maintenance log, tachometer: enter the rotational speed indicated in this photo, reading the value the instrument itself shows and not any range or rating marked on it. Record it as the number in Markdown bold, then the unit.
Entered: **7000** rpm
